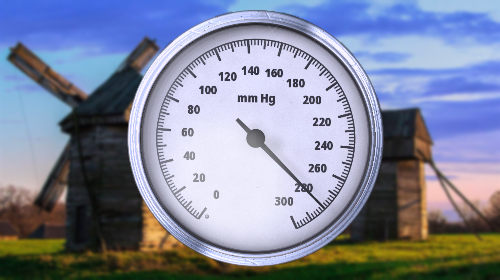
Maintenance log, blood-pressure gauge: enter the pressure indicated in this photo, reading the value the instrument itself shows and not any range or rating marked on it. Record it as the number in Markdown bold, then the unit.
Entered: **280** mmHg
